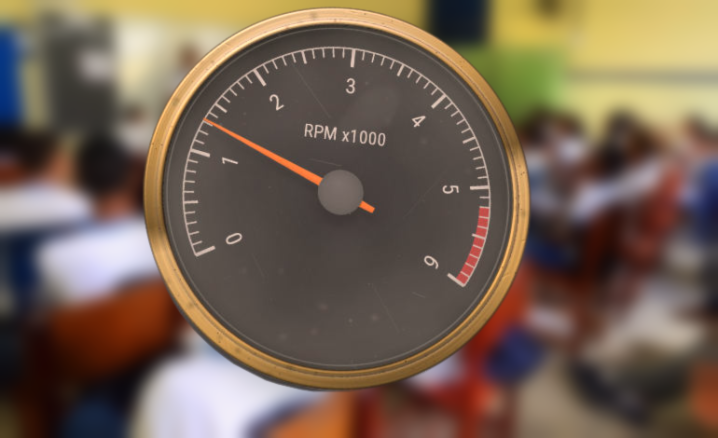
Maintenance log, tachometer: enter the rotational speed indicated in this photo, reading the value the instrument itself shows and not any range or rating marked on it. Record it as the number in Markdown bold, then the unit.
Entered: **1300** rpm
